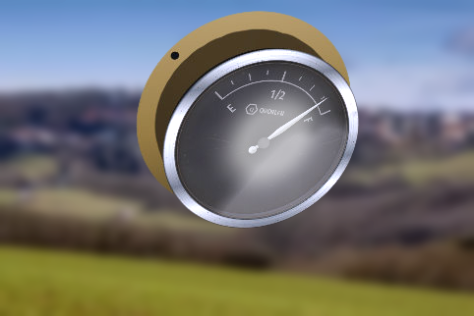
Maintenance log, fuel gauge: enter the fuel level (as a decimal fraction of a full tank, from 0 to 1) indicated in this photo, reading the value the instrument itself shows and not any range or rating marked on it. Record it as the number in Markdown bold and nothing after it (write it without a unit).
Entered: **0.875**
